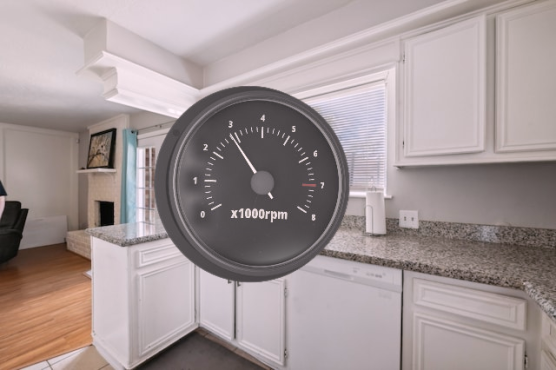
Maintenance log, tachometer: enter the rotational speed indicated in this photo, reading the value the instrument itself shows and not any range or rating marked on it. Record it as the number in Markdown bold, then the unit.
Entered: **2800** rpm
